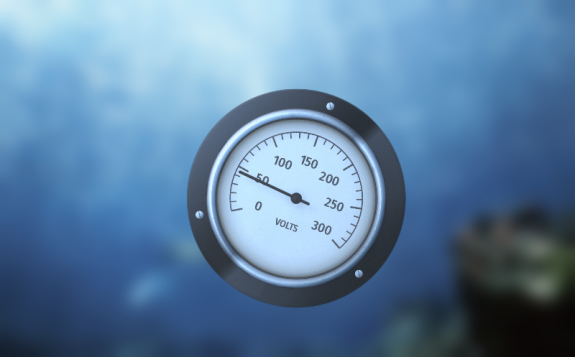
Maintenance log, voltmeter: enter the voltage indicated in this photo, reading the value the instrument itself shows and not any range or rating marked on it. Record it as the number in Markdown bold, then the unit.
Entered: **45** V
